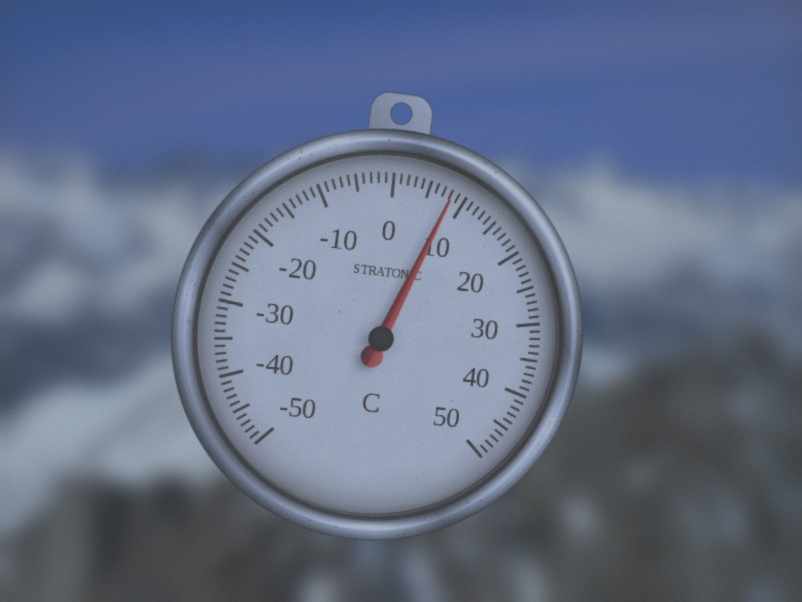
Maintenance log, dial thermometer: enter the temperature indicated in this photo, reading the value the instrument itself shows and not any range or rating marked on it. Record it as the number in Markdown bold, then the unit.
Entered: **8** °C
